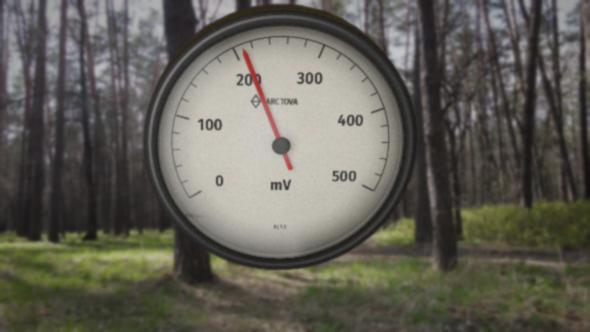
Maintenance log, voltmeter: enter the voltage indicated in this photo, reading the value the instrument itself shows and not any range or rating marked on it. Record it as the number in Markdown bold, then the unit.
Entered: **210** mV
